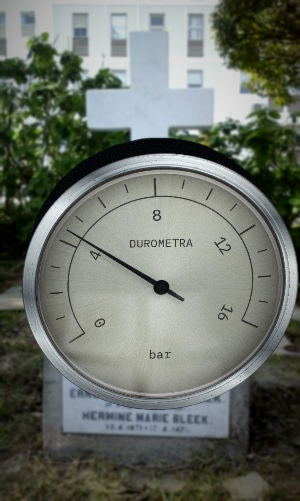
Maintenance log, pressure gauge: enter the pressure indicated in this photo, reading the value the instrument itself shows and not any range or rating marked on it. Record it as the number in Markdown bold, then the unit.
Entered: **4.5** bar
